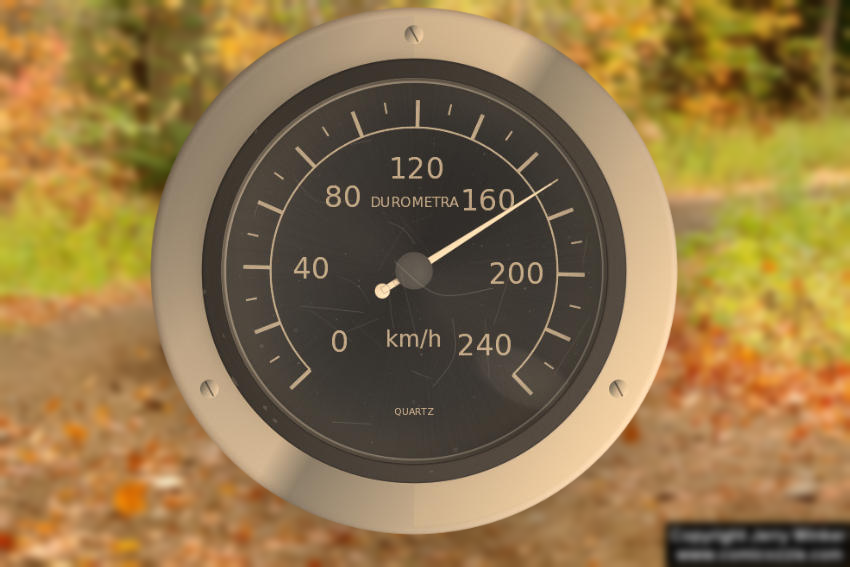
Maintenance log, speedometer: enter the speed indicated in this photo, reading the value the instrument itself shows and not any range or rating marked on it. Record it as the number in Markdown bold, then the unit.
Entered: **170** km/h
